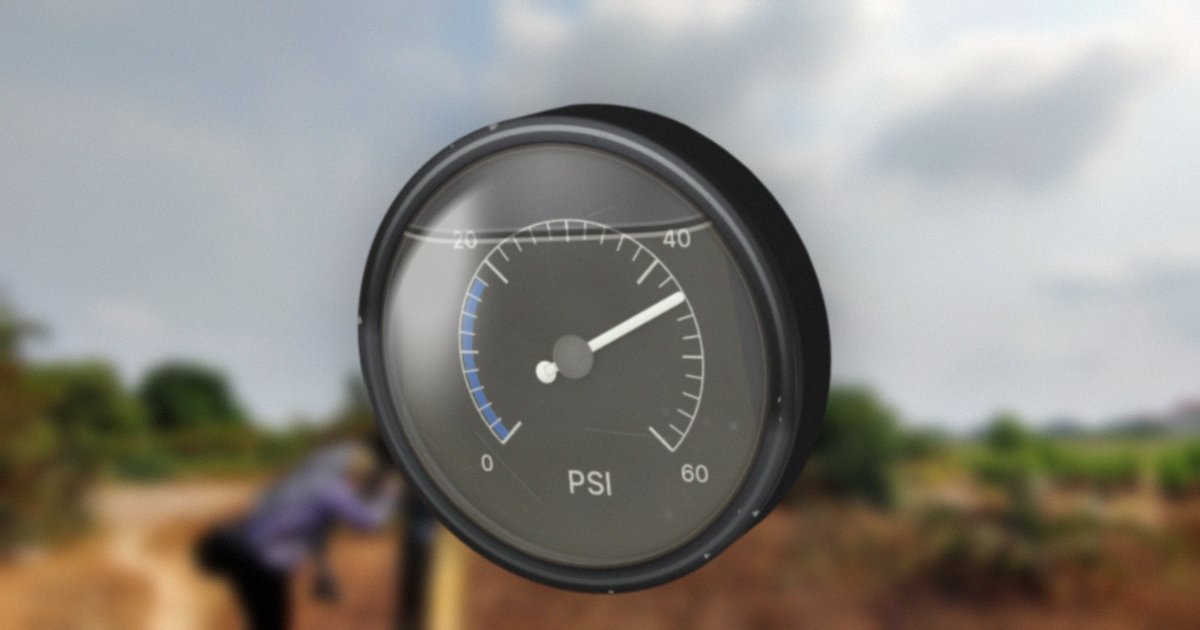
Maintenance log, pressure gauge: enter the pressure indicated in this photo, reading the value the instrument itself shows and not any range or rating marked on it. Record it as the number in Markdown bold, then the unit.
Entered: **44** psi
